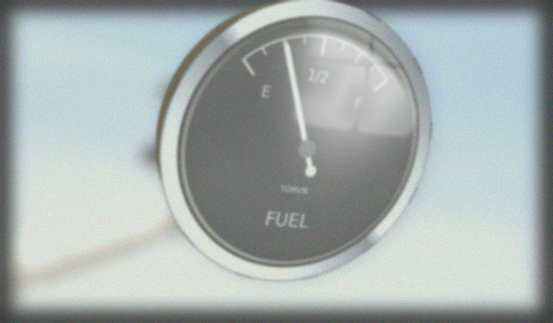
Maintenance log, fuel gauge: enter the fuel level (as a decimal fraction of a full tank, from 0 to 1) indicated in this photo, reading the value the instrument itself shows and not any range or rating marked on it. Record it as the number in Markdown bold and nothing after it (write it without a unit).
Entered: **0.25**
